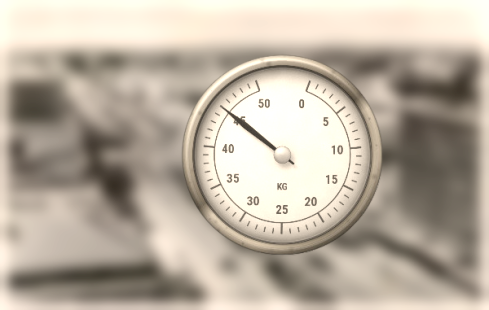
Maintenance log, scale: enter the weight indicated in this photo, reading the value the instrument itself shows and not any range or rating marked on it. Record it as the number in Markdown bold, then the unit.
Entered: **45** kg
